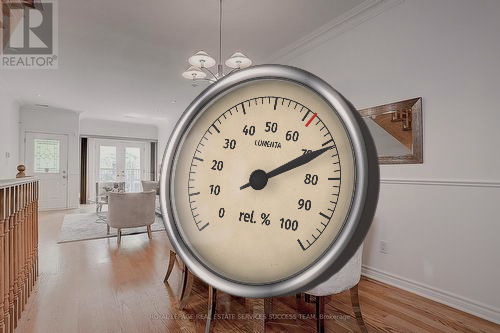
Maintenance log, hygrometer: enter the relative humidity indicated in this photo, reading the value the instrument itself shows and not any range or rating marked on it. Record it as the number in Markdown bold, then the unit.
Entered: **72** %
